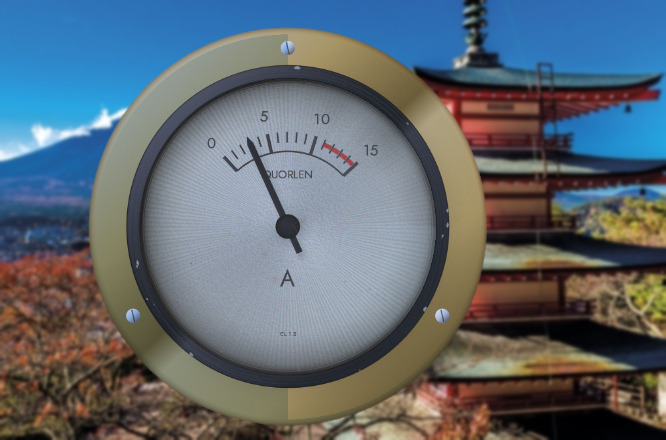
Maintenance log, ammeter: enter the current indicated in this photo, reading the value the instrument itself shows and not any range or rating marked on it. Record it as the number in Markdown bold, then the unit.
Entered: **3** A
